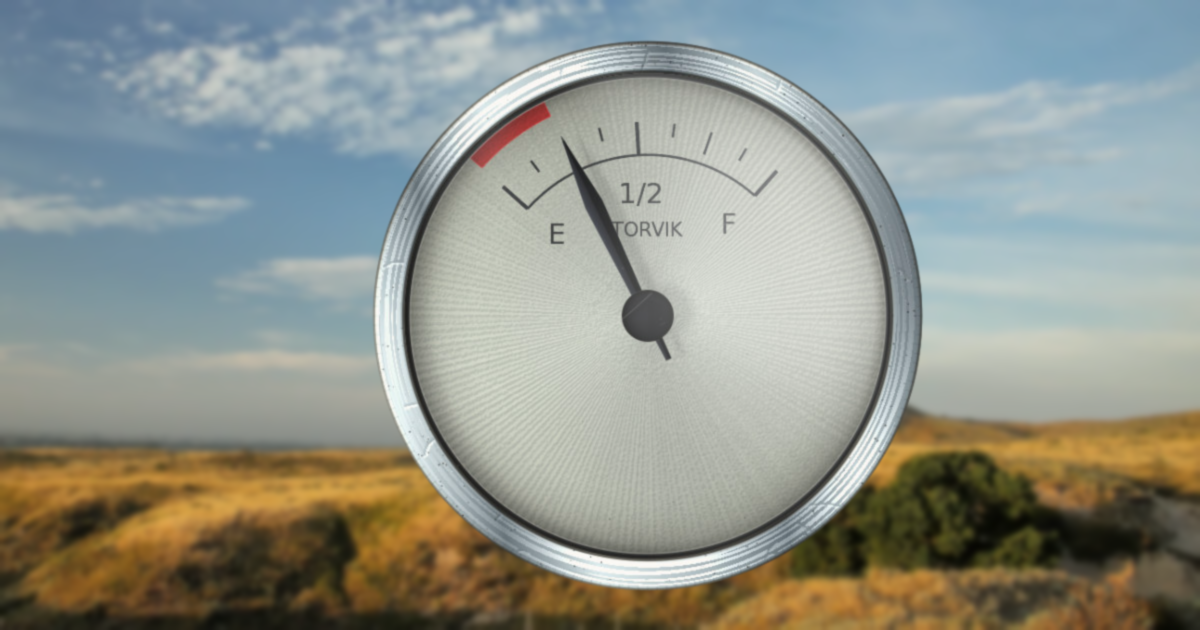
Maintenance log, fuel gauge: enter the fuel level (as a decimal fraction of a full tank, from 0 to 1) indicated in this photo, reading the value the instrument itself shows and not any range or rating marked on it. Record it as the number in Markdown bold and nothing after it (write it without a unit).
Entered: **0.25**
